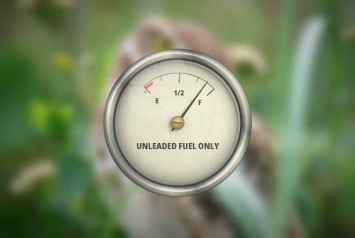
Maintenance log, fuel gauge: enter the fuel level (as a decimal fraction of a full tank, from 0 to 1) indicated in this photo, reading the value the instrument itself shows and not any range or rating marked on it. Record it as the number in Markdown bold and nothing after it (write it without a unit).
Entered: **0.875**
